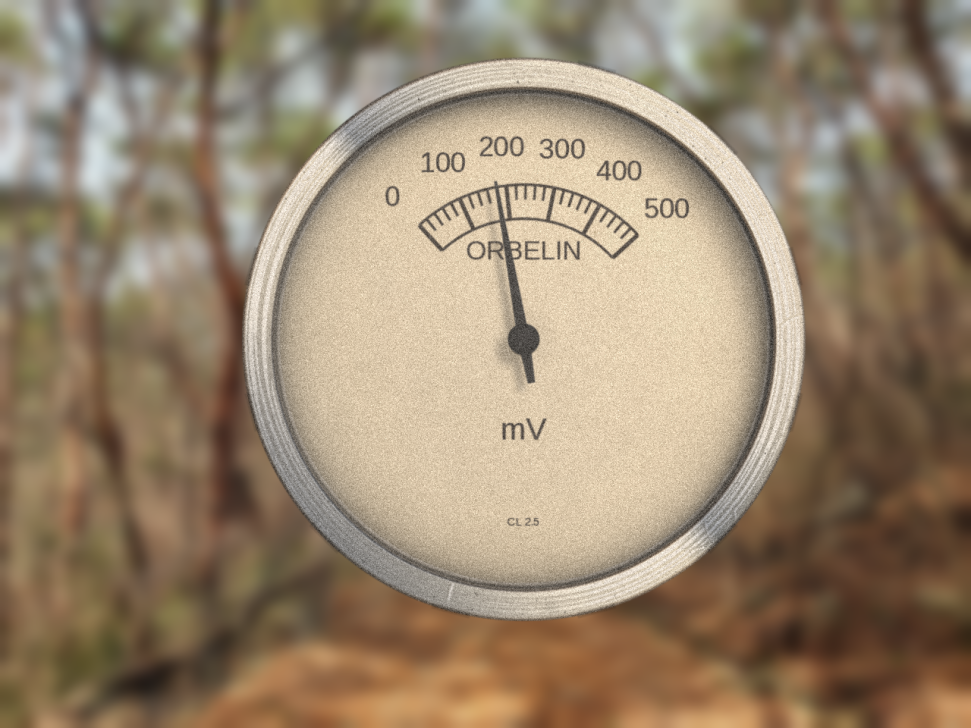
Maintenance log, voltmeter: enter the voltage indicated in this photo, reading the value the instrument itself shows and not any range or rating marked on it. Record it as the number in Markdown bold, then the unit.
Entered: **180** mV
